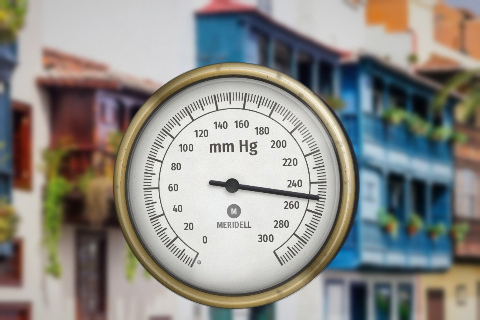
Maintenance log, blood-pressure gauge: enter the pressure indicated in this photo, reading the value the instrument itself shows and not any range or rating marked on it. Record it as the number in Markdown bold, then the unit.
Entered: **250** mmHg
